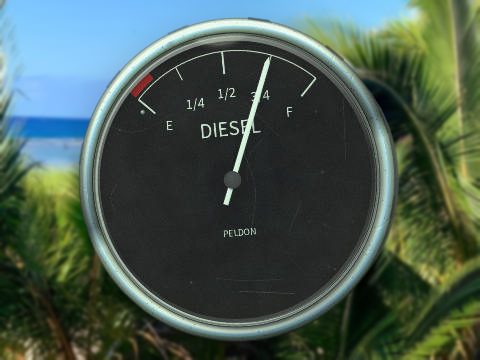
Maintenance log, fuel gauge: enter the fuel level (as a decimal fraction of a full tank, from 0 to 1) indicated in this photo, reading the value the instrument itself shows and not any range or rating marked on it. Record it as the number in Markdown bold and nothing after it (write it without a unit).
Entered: **0.75**
